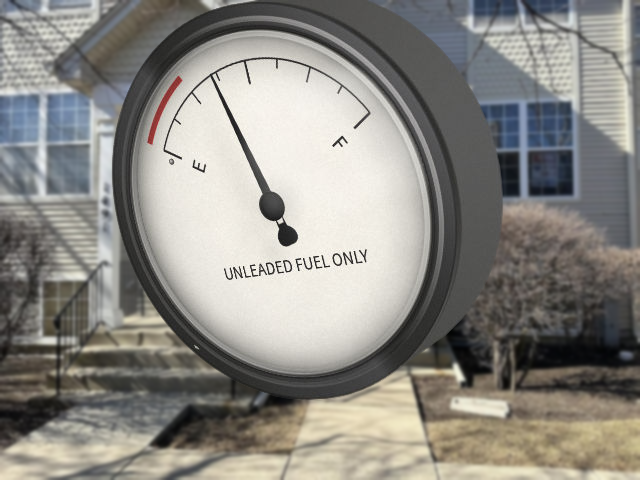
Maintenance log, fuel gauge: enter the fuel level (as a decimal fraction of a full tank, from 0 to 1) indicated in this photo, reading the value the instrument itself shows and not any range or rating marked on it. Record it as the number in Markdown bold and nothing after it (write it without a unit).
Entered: **0.375**
